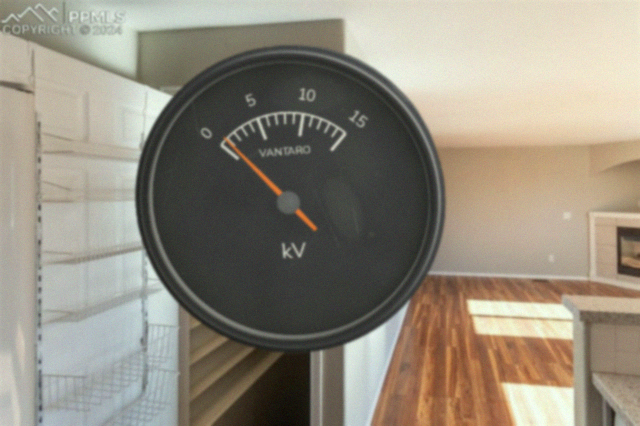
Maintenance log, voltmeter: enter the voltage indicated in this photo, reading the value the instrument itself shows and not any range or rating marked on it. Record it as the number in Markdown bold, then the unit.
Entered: **1** kV
